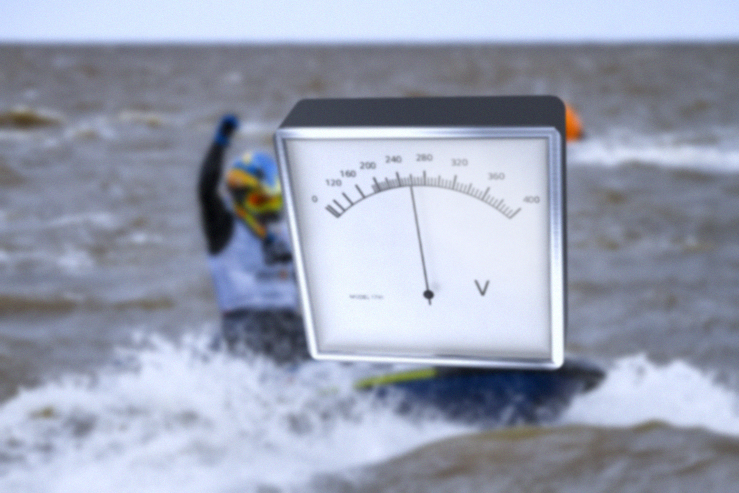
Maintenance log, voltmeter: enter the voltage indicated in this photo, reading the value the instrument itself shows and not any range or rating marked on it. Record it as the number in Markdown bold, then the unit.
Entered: **260** V
